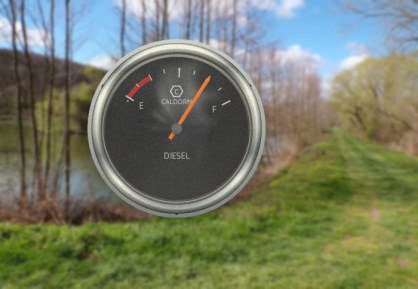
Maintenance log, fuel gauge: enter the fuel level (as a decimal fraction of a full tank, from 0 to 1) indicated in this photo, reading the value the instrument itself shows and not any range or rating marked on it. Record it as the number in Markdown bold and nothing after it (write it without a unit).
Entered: **0.75**
